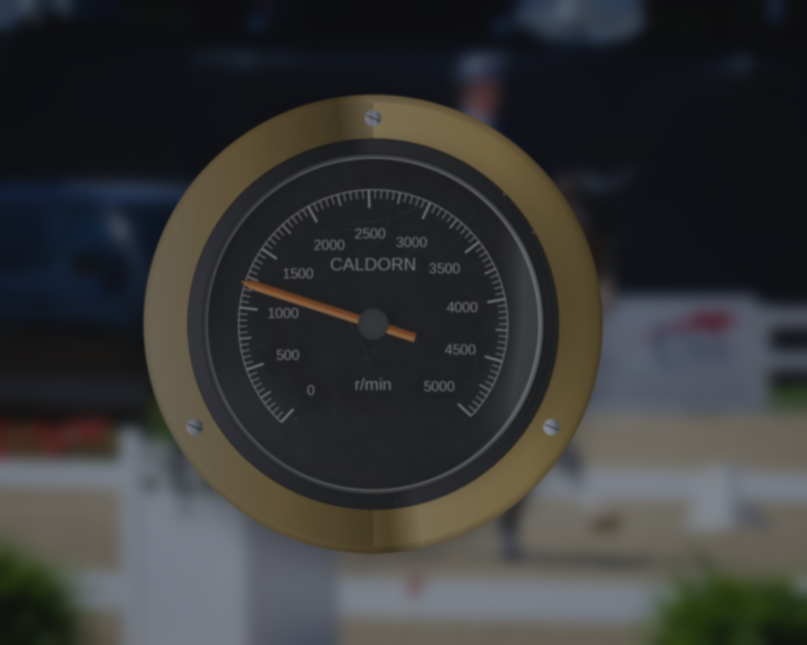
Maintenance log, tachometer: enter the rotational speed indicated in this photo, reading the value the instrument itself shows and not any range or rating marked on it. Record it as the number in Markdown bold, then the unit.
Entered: **1200** rpm
